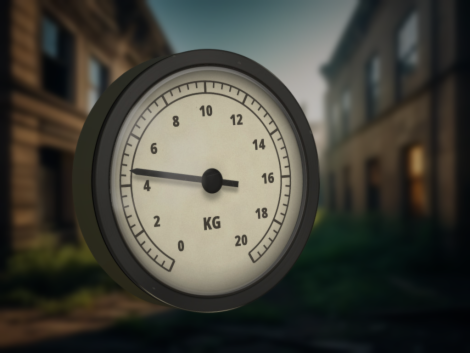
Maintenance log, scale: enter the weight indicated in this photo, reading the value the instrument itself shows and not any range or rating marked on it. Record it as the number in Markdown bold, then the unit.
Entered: **4.6** kg
